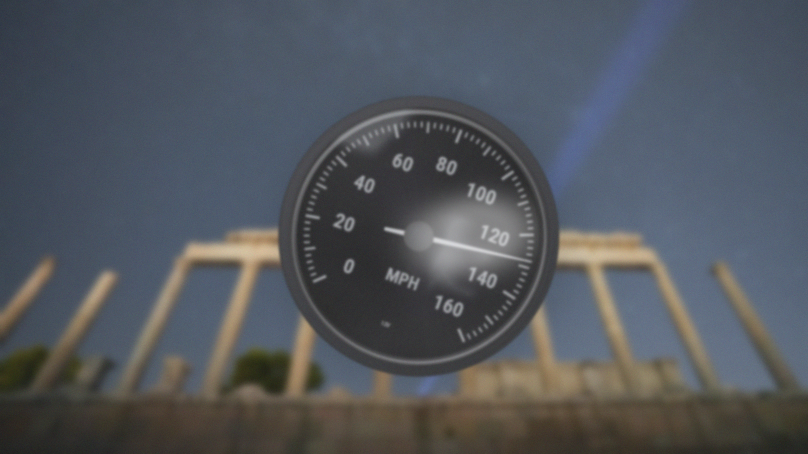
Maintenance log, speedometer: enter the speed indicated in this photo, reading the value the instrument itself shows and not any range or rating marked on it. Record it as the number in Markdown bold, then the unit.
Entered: **128** mph
